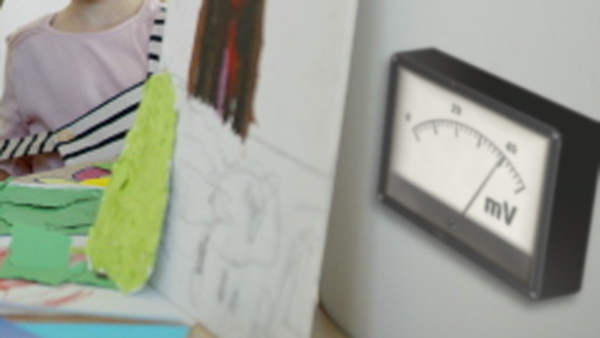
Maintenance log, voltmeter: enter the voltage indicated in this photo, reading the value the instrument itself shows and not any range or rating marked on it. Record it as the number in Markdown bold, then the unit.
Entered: **40** mV
